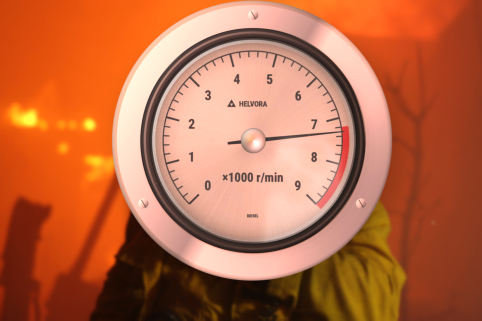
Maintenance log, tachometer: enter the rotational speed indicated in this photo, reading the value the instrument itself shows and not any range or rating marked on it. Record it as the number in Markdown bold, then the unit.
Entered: **7300** rpm
